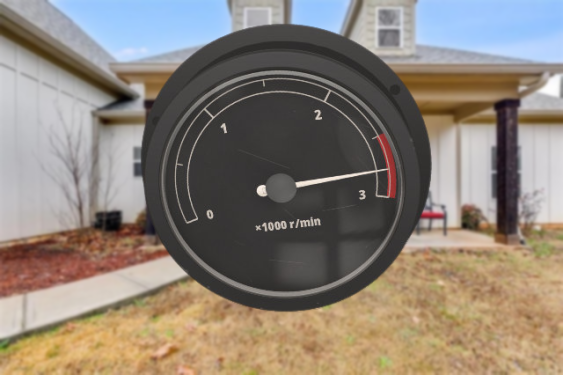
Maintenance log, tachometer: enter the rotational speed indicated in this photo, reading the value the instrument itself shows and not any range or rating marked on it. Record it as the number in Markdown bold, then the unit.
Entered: **2750** rpm
